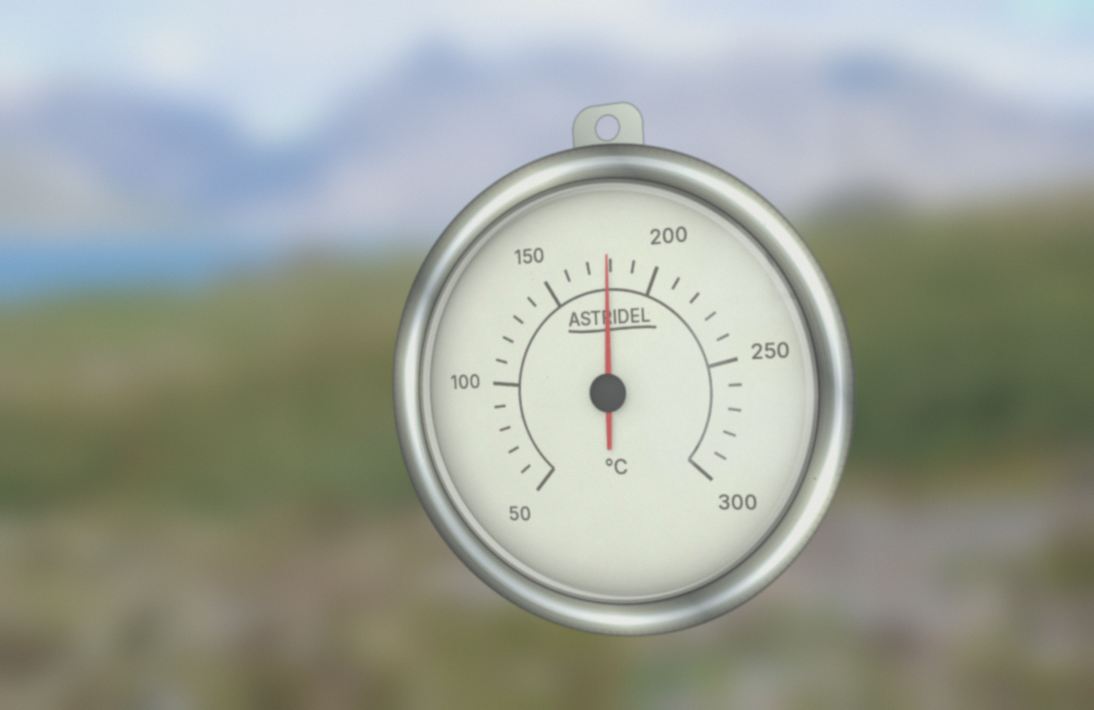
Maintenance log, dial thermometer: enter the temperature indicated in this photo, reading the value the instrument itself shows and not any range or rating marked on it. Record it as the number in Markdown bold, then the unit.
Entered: **180** °C
